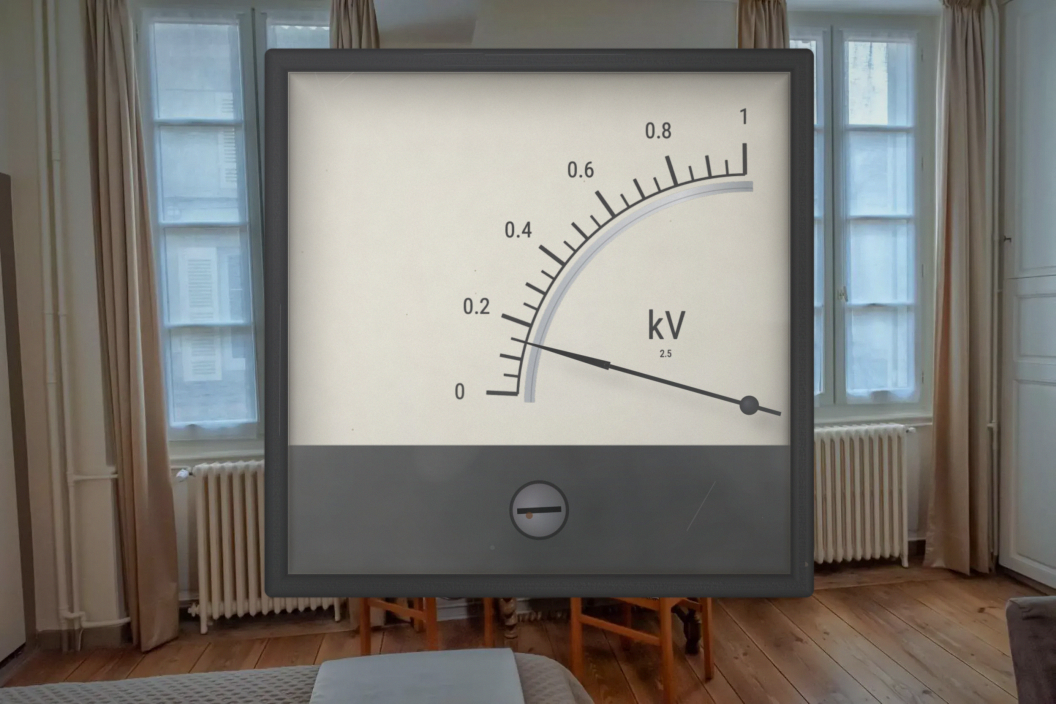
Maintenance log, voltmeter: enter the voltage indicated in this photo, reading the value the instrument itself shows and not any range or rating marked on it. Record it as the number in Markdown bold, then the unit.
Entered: **0.15** kV
